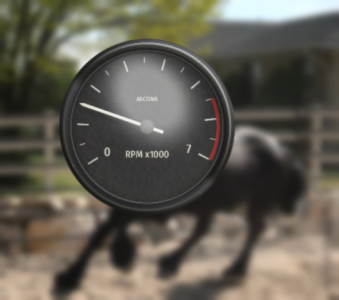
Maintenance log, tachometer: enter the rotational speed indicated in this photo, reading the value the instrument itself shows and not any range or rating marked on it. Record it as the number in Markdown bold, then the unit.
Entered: **1500** rpm
